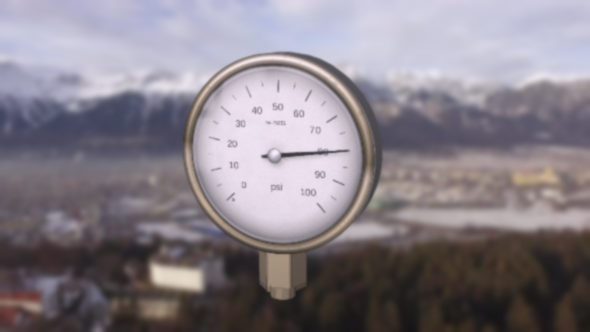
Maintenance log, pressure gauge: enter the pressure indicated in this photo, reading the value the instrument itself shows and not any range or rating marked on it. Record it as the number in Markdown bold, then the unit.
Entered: **80** psi
